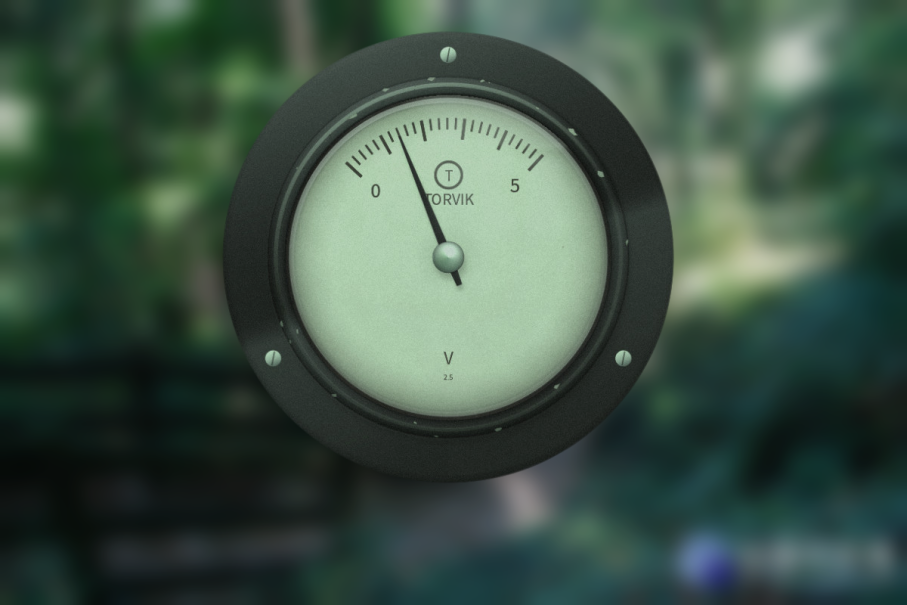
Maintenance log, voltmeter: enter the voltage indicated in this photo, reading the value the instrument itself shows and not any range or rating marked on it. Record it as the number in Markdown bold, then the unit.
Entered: **1.4** V
